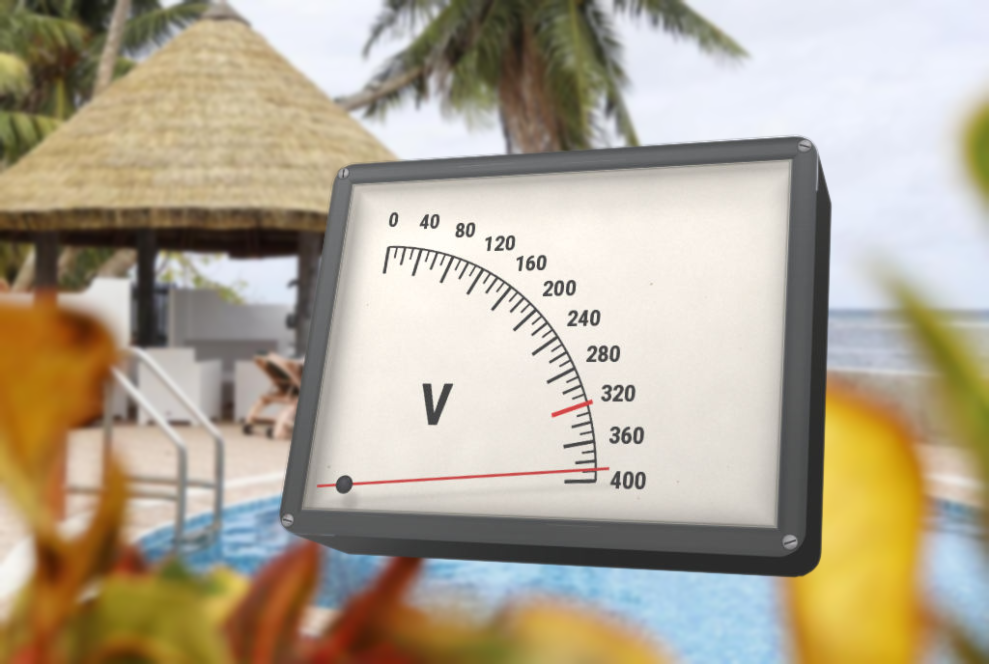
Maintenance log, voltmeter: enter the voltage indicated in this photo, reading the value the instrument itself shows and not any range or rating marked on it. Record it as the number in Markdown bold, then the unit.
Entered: **390** V
